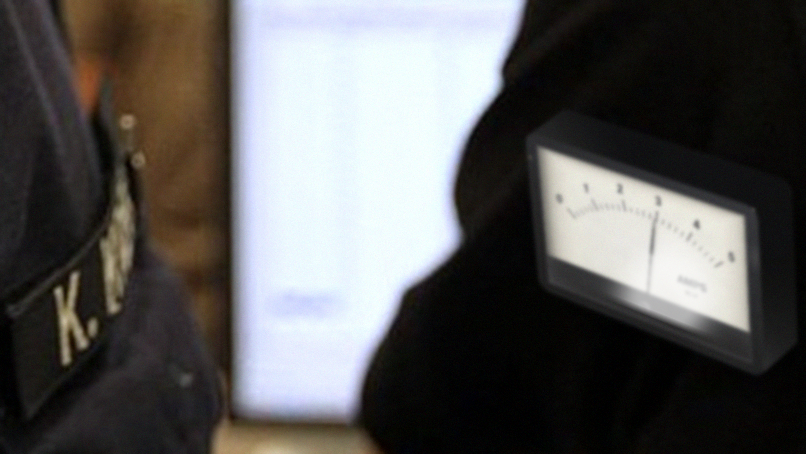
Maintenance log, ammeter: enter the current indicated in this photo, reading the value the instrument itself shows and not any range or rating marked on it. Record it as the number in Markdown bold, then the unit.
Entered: **3** A
